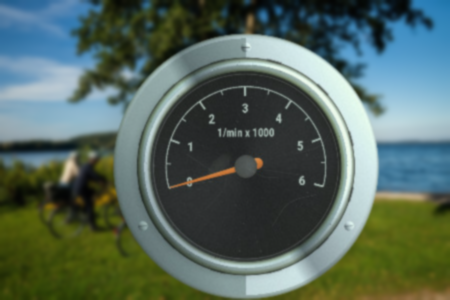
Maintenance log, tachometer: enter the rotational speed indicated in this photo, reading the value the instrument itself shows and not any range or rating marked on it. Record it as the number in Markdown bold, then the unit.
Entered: **0** rpm
